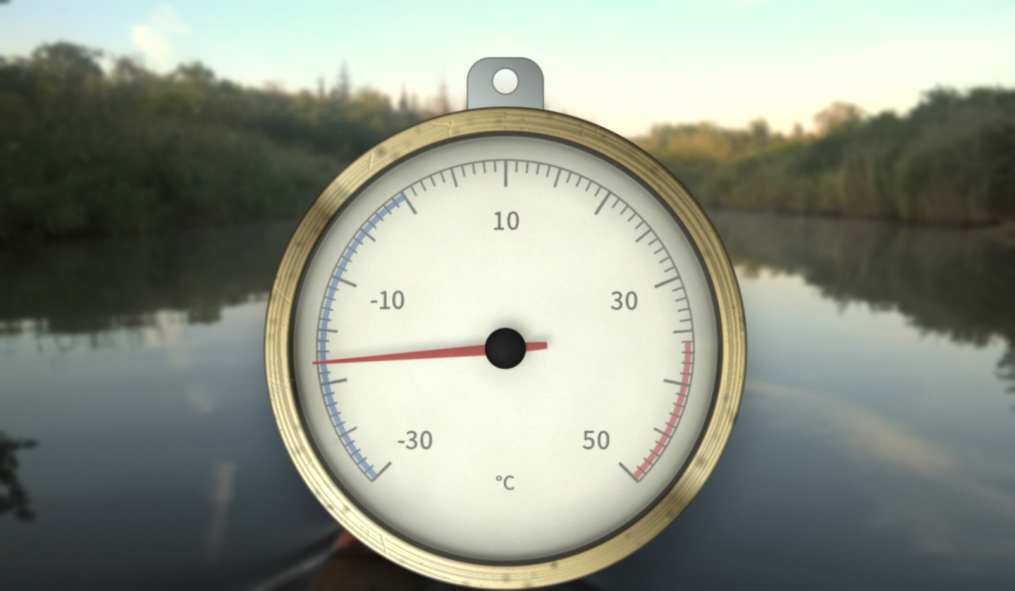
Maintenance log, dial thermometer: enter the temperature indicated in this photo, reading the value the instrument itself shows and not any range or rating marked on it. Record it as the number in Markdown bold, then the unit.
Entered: **-18** °C
